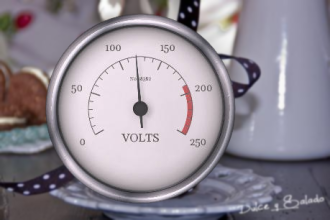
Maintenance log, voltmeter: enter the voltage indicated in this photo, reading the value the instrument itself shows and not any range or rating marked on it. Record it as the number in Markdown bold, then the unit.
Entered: **120** V
